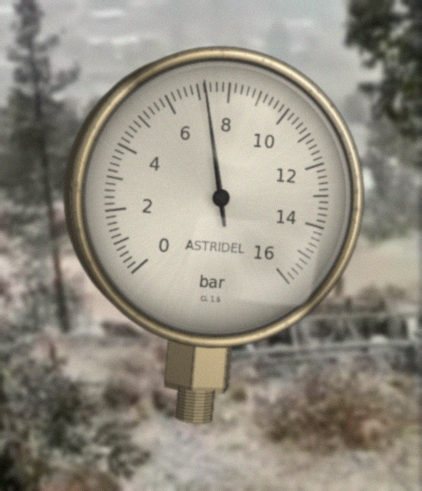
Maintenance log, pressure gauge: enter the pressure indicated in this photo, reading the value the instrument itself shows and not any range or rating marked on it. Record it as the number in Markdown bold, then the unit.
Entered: **7.2** bar
